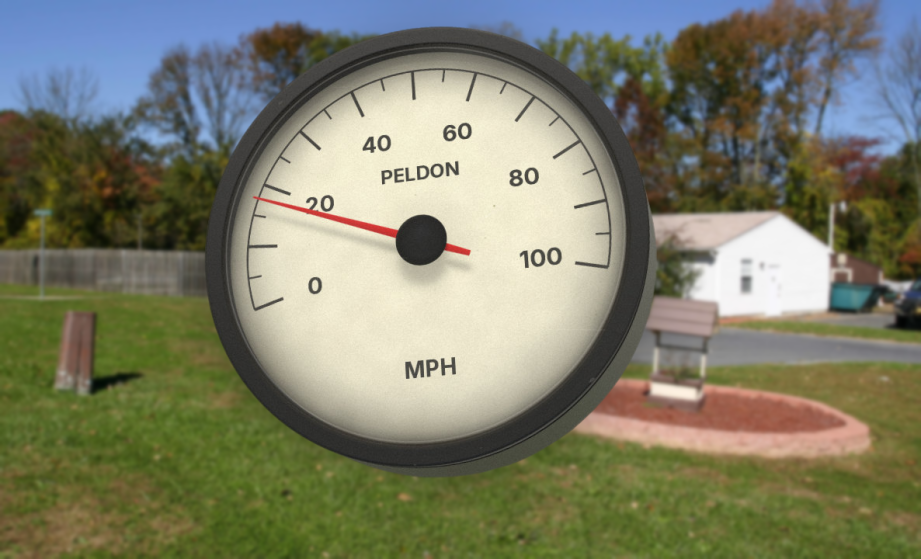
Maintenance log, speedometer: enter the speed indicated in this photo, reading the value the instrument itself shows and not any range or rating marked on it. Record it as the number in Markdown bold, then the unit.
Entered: **17.5** mph
